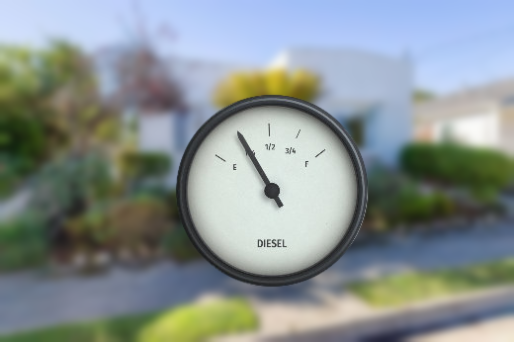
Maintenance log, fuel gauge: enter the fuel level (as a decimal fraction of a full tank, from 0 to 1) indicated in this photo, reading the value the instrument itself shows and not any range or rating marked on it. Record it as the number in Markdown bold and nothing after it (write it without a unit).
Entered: **0.25**
